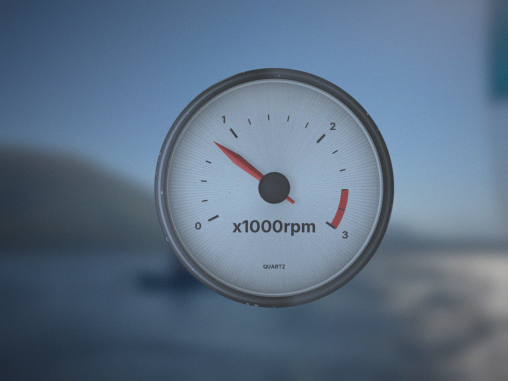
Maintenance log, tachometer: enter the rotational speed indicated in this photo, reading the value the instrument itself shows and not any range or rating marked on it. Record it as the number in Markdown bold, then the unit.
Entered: **800** rpm
